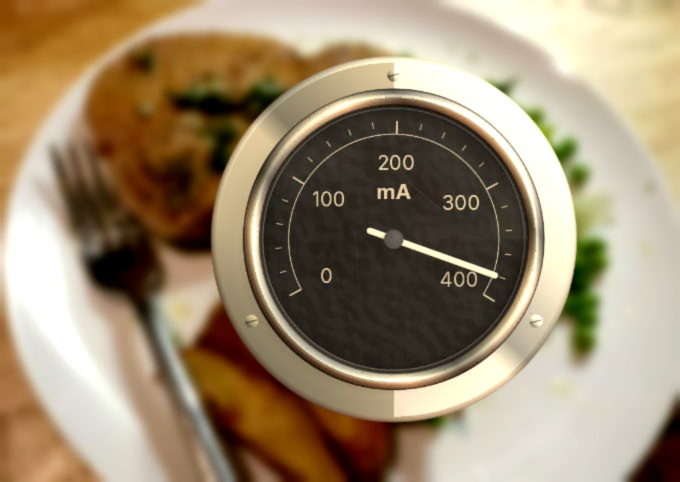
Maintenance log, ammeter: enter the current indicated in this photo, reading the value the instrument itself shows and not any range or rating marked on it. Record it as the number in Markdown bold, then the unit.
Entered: **380** mA
